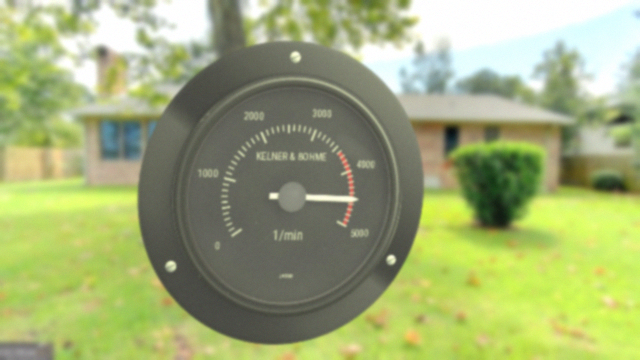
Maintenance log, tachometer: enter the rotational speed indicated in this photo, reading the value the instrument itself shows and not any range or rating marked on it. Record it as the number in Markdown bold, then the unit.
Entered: **4500** rpm
